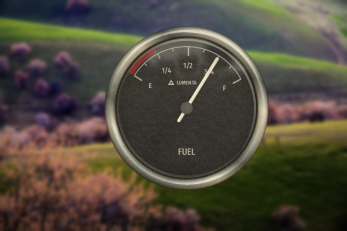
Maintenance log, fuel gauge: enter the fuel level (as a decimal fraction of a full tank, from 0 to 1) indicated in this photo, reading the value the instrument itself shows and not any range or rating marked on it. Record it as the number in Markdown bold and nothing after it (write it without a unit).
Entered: **0.75**
